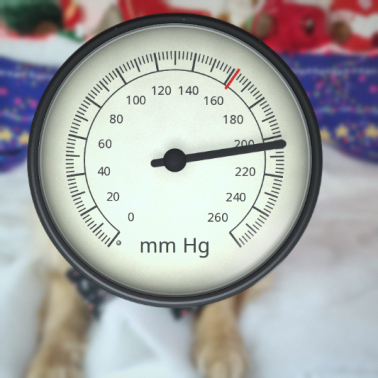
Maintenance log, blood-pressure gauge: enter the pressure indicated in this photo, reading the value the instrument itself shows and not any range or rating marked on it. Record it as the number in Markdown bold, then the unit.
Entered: **204** mmHg
